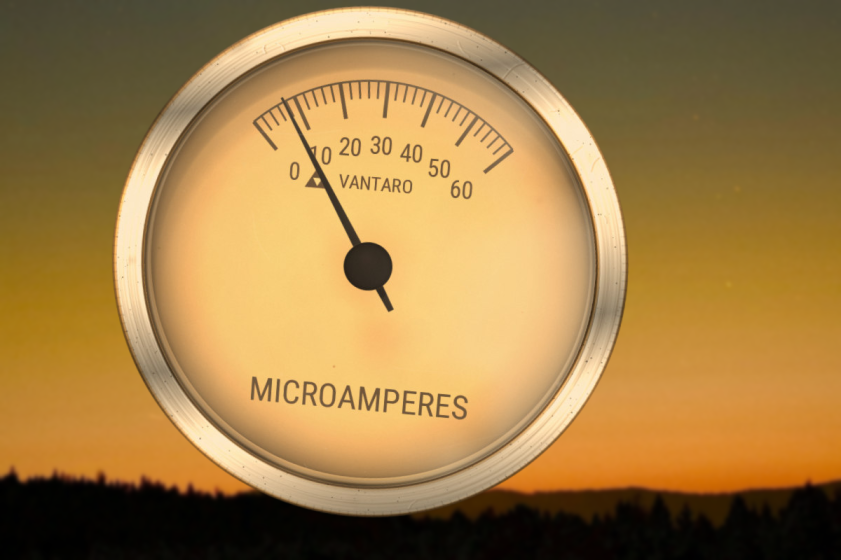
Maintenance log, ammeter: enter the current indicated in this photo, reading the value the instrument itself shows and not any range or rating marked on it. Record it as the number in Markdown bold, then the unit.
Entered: **8** µA
